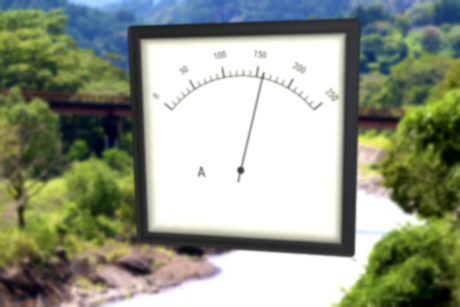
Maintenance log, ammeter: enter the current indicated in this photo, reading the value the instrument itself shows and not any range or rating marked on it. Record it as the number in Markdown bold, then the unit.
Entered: **160** A
